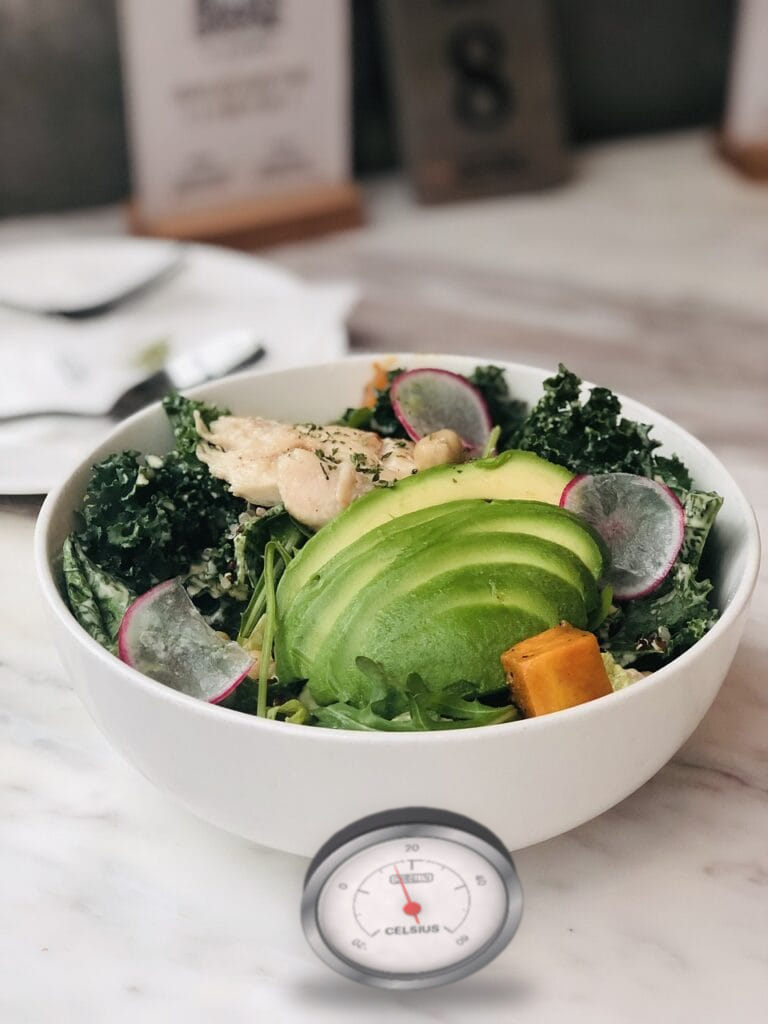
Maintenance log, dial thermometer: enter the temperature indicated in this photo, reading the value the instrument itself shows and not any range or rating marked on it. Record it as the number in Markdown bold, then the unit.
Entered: **15** °C
